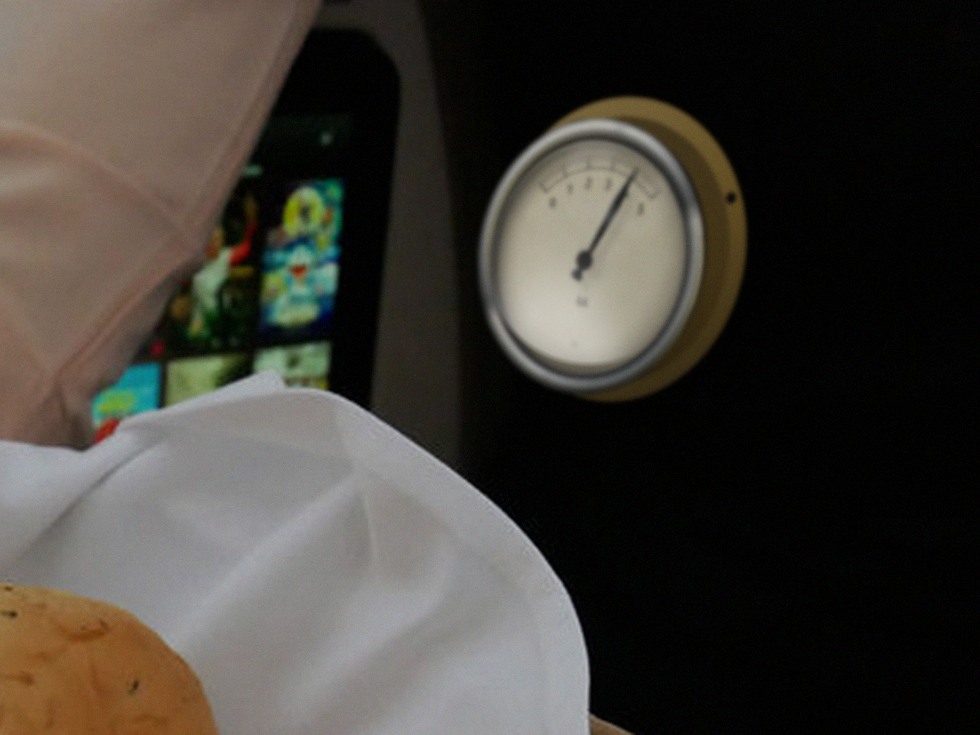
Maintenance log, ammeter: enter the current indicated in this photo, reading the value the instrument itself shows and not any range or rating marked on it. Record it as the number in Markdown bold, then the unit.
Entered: **4** kA
